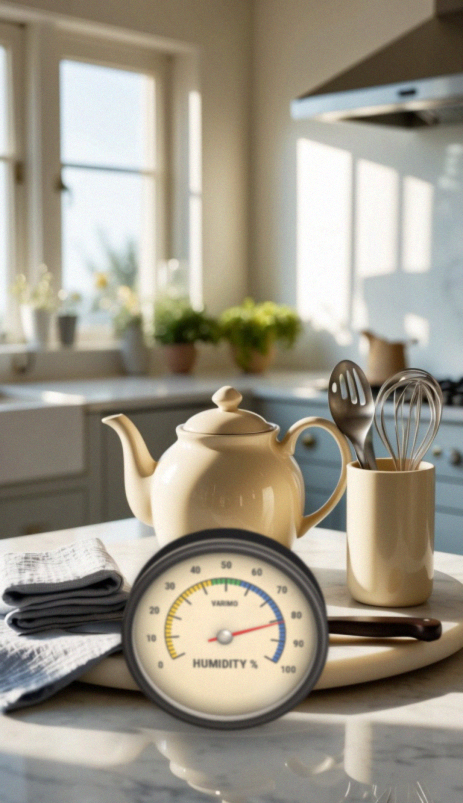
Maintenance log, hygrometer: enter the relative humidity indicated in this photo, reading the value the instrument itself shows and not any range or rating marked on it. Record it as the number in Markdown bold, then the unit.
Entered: **80** %
